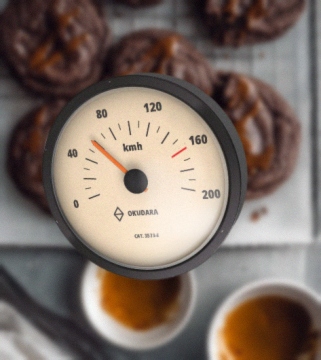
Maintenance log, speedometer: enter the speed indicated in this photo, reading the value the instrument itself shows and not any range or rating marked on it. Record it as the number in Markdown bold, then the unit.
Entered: **60** km/h
